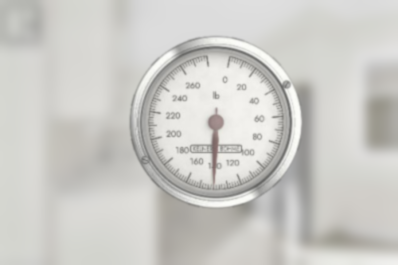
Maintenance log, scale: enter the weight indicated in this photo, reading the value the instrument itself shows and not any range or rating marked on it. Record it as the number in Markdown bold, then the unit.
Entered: **140** lb
